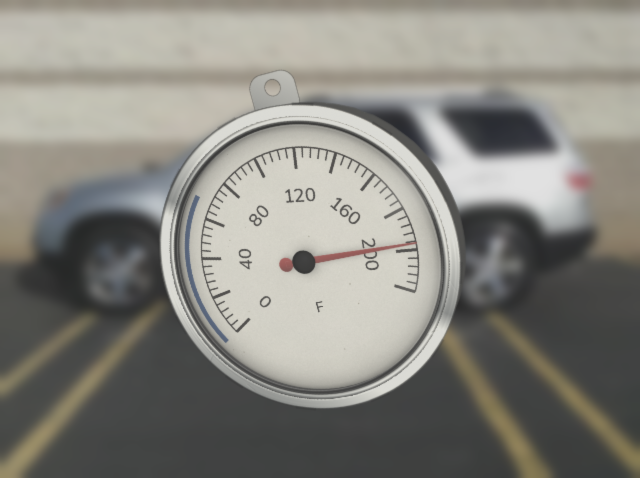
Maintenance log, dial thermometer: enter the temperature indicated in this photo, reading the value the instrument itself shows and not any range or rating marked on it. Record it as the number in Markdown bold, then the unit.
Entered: **196** °F
